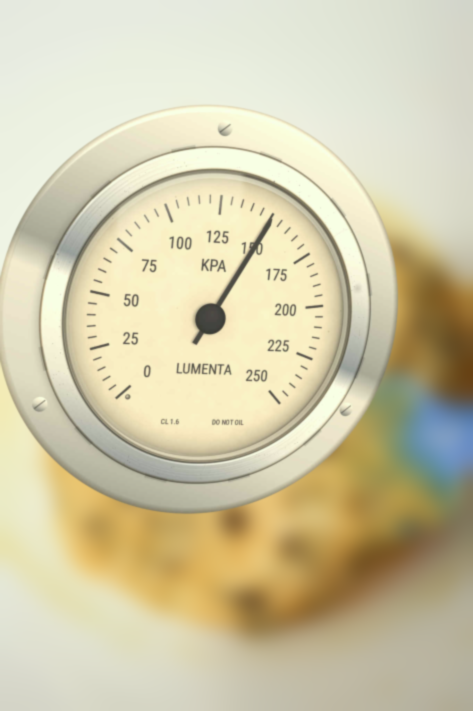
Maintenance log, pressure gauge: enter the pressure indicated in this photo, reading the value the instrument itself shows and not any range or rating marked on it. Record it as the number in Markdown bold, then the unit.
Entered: **150** kPa
